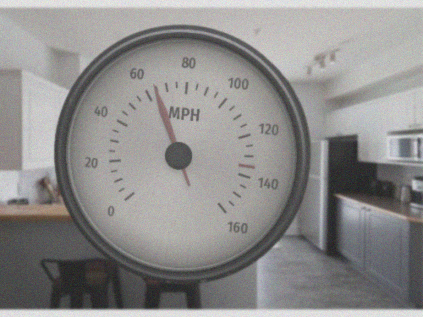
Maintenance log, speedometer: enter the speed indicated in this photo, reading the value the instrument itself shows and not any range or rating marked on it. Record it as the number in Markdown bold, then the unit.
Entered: **65** mph
